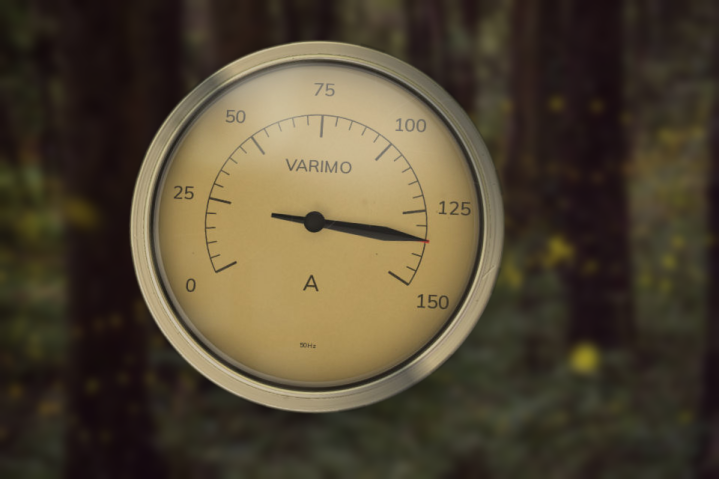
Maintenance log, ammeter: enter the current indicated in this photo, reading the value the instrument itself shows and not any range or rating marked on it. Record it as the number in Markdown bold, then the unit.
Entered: **135** A
